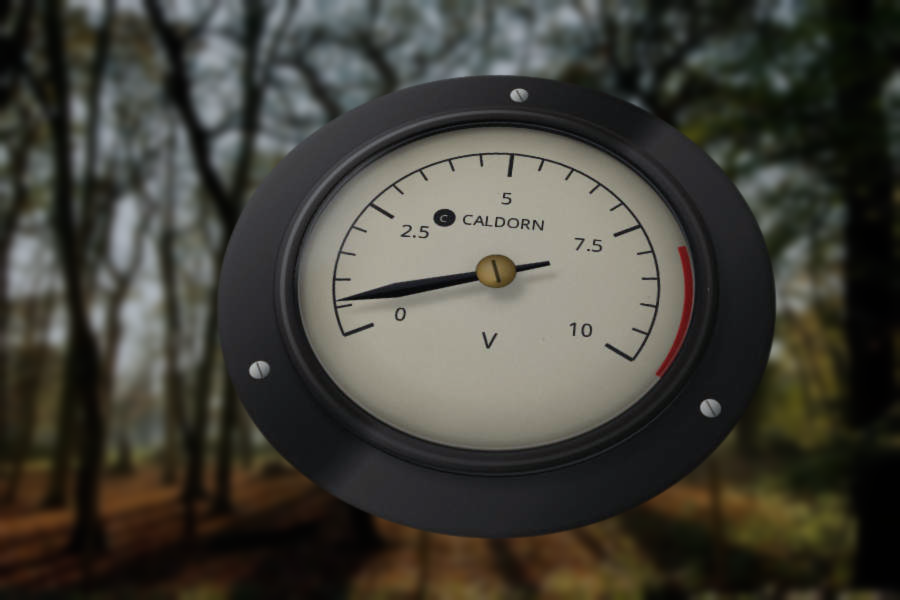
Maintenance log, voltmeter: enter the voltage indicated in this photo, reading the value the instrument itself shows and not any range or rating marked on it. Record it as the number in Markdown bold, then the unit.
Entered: **0.5** V
